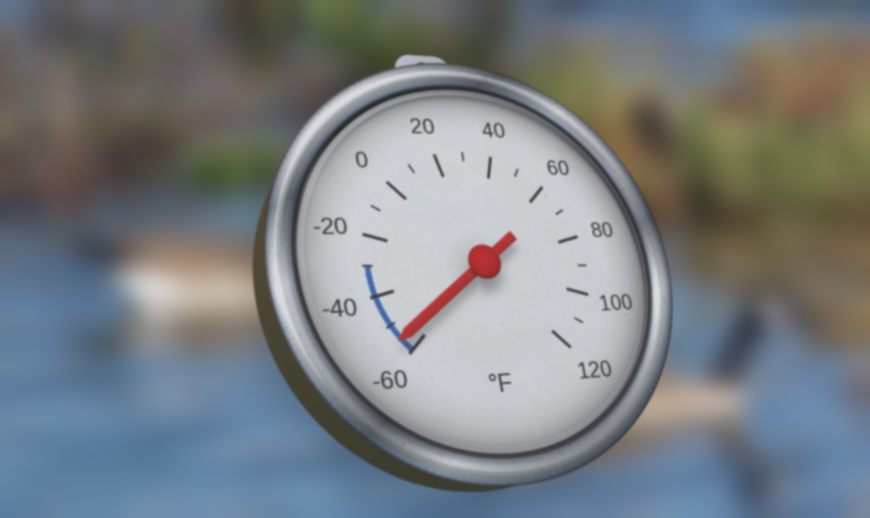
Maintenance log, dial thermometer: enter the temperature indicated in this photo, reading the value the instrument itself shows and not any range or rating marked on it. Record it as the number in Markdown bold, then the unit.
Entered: **-55** °F
